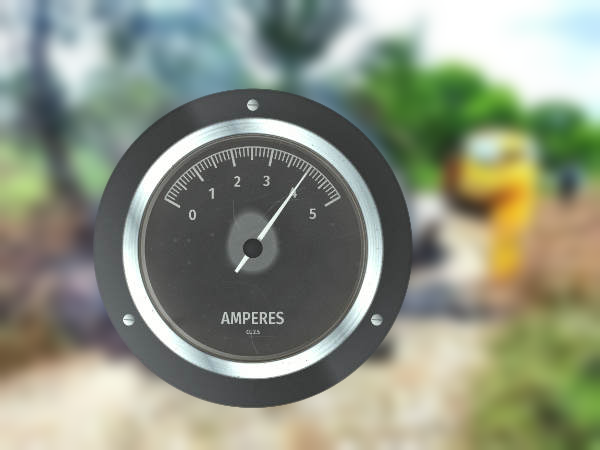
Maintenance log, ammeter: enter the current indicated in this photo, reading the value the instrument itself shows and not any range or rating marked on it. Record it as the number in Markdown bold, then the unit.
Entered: **4** A
